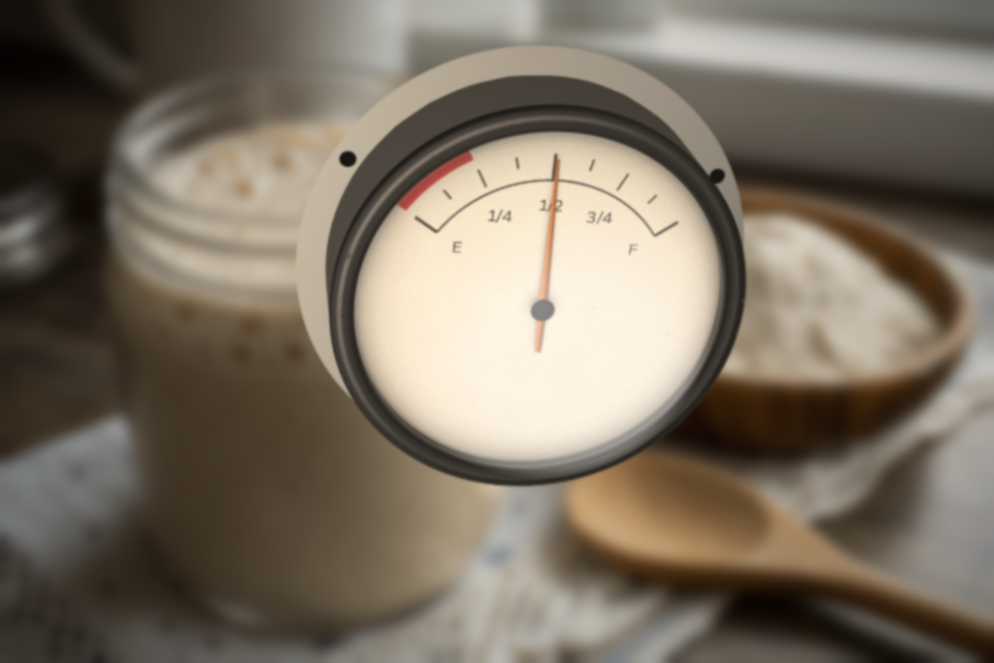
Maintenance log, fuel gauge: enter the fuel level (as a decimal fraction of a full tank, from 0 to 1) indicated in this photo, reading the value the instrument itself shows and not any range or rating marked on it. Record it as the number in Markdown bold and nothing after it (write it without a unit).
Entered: **0.5**
